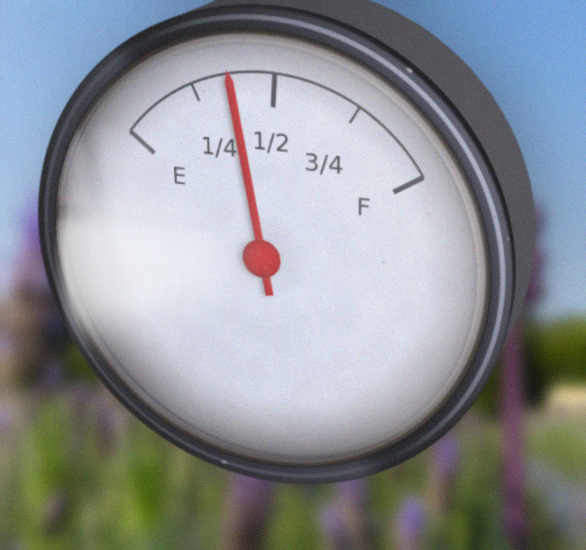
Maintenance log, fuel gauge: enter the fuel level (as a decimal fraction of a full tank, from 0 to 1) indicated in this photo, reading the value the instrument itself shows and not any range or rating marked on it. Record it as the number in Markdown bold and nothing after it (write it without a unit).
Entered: **0.375**
